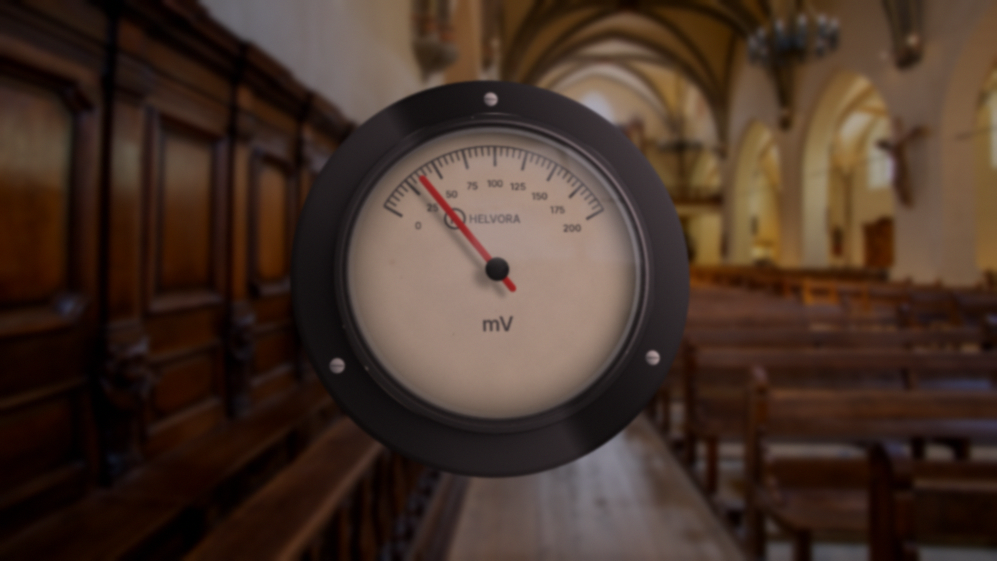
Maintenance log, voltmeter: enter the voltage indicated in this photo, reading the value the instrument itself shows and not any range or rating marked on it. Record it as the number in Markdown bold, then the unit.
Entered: **35** mV
